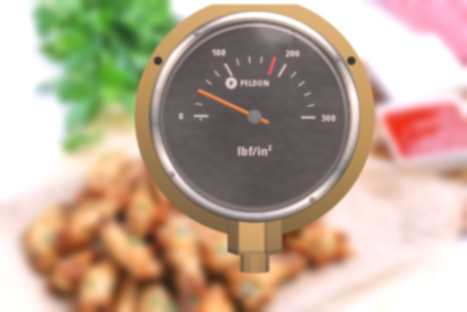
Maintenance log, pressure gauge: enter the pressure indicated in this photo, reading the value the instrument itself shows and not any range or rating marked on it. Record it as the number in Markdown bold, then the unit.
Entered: **40** psi
